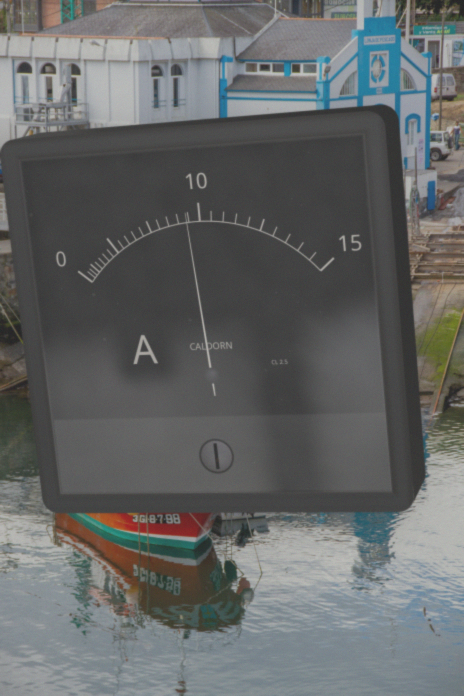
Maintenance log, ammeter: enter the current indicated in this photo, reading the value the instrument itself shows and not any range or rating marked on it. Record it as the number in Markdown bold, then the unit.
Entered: **9.5** A
